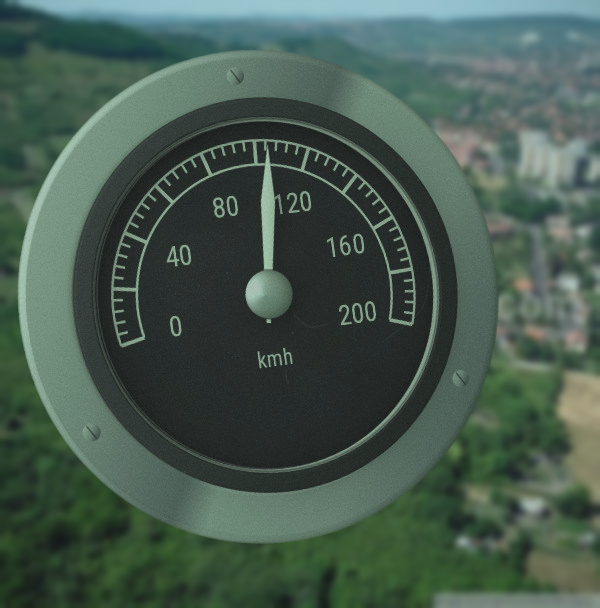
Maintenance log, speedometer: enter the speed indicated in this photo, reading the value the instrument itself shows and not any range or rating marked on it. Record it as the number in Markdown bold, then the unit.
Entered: **104** km/h
